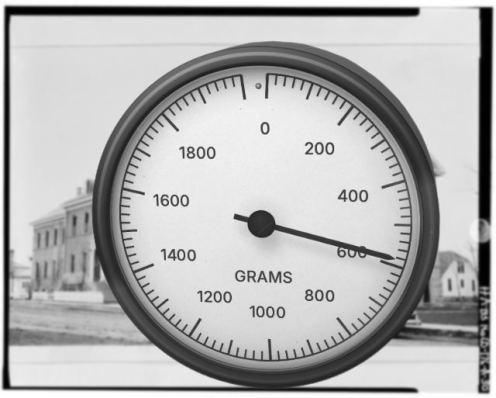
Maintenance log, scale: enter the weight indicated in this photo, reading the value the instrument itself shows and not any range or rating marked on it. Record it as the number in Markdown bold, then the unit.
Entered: **580** g
